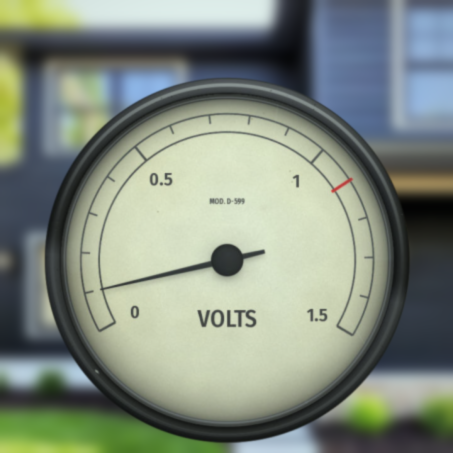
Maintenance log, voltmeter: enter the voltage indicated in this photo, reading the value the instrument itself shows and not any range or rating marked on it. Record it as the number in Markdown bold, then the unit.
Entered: **0.1** V
